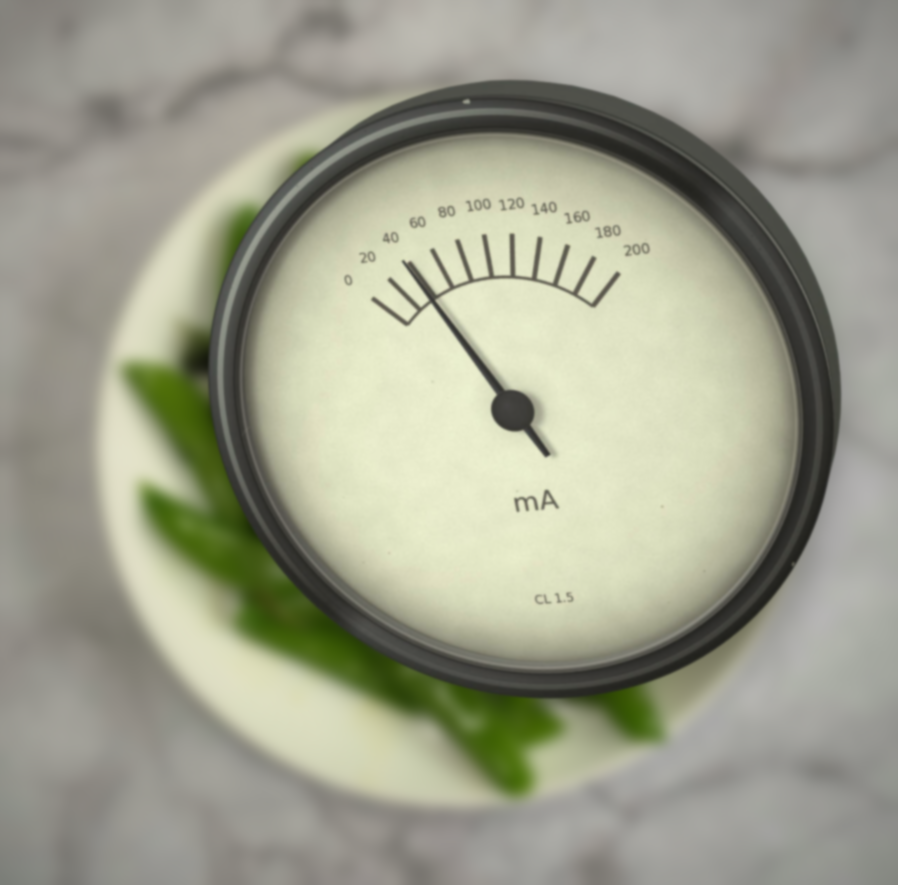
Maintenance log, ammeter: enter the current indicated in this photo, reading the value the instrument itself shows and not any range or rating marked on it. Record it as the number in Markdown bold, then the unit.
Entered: **40** mA
